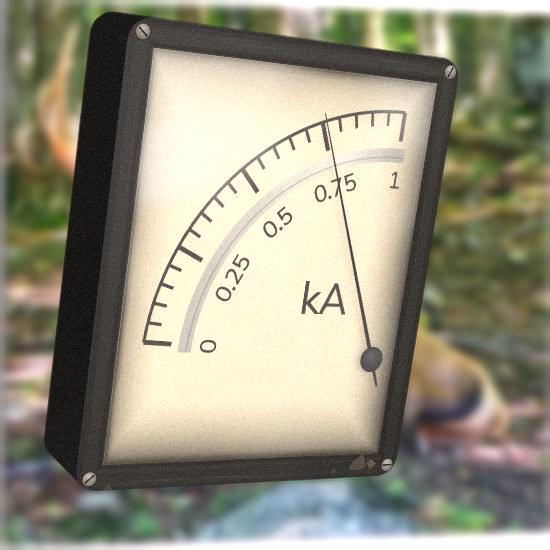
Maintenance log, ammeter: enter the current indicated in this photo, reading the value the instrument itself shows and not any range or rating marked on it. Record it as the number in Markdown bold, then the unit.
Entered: **0.75** kA
